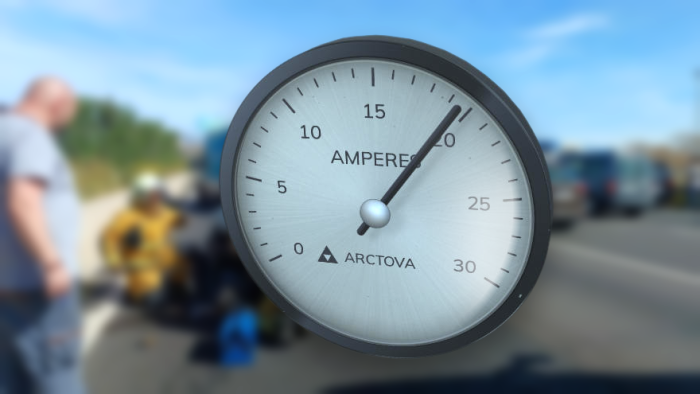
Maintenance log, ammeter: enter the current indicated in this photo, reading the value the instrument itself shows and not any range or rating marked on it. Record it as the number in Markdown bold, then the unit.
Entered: **19.5** A
